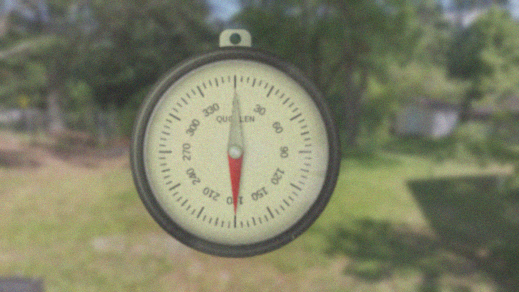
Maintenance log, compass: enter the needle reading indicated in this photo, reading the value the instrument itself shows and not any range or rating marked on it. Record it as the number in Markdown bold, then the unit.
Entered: **180** °
